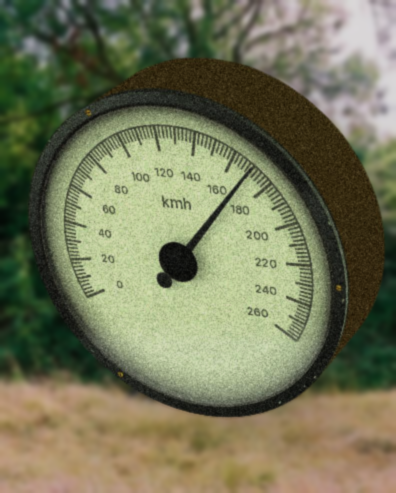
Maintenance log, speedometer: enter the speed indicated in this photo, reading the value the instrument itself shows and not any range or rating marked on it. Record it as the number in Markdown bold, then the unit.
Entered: **170** km/h
